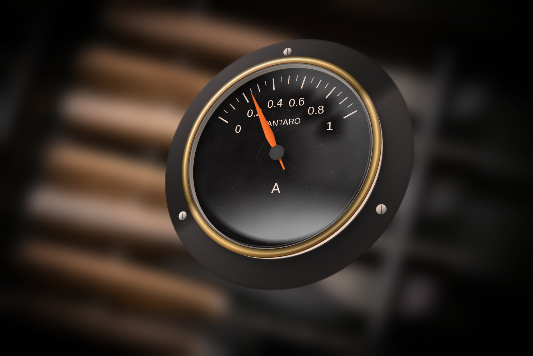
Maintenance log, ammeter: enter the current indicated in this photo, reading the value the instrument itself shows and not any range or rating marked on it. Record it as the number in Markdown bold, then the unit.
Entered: **0.25** A
